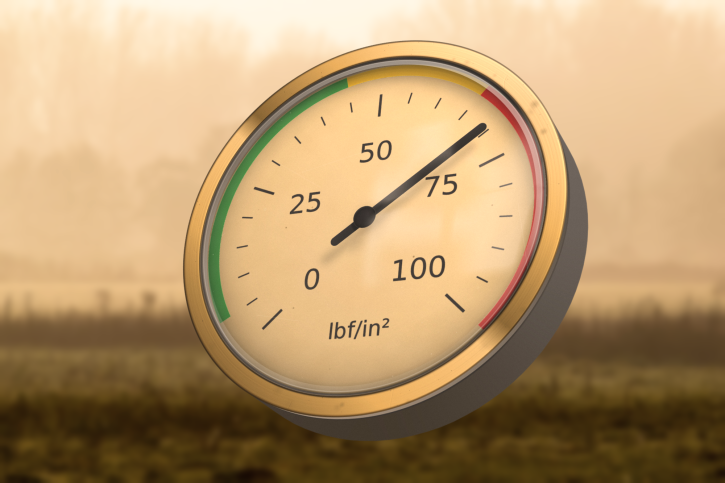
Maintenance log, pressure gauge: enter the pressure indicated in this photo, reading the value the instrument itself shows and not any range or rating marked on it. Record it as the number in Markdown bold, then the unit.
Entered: **70** psi
